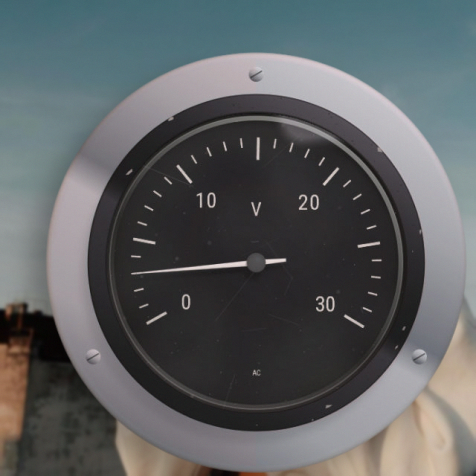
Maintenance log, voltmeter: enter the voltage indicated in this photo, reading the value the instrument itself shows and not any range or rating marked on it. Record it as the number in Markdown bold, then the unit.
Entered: **3** V
